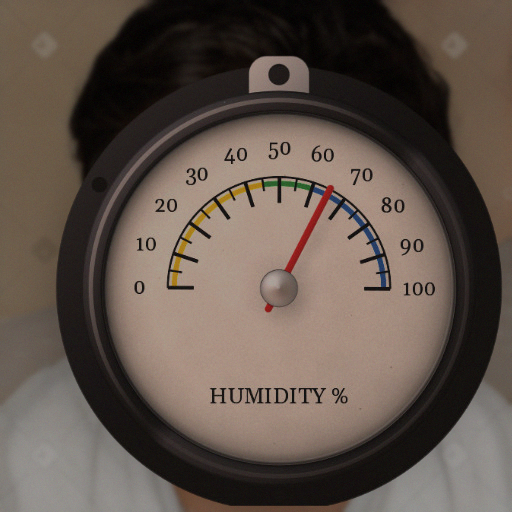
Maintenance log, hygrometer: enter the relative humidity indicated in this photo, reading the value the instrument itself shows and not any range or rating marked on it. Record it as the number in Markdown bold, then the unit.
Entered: **65** %
